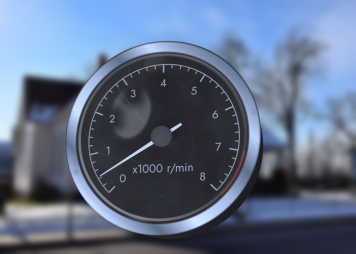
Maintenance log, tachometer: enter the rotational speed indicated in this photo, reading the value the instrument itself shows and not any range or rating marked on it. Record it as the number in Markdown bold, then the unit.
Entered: **400** rpm
